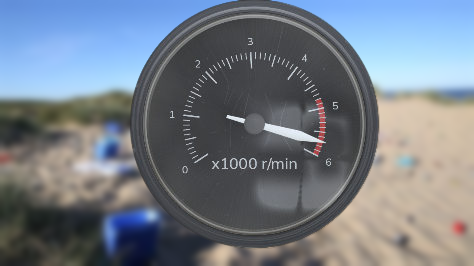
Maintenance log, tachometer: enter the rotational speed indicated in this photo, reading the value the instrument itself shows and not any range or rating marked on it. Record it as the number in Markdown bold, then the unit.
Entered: **5700** rpm
